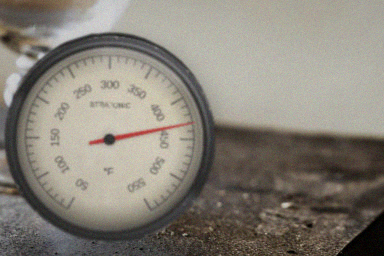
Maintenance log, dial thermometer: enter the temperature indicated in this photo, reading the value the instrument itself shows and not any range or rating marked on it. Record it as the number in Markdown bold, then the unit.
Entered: **430** °F
